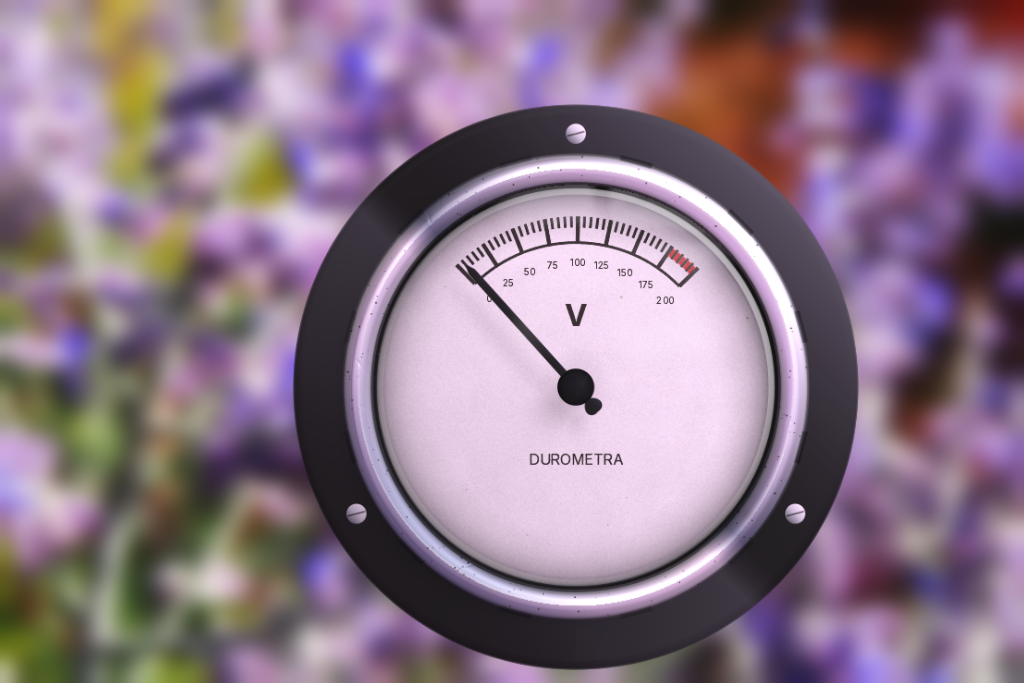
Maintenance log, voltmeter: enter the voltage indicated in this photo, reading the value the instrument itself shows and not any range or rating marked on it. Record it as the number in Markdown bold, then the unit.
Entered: **5** V
